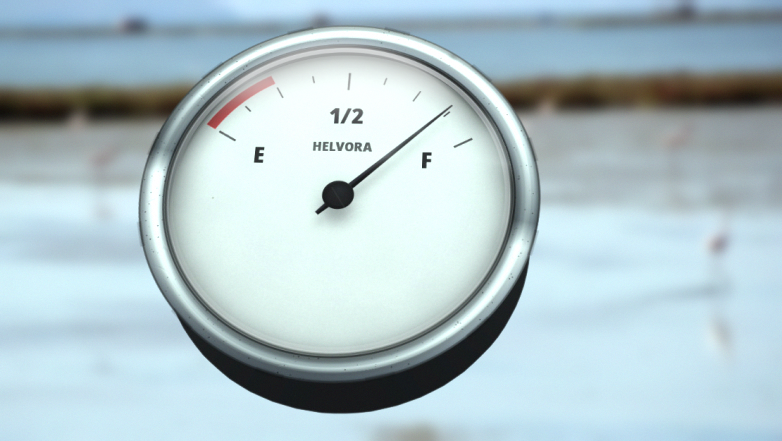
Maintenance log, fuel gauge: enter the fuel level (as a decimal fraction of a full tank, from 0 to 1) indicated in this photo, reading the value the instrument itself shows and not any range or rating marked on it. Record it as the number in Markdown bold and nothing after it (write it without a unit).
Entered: **0.875**
